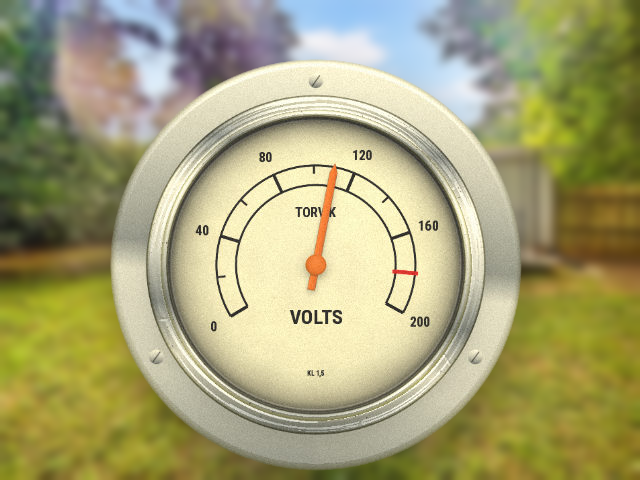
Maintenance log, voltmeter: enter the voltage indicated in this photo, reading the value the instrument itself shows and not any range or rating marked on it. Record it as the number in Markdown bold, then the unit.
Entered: **110** V
